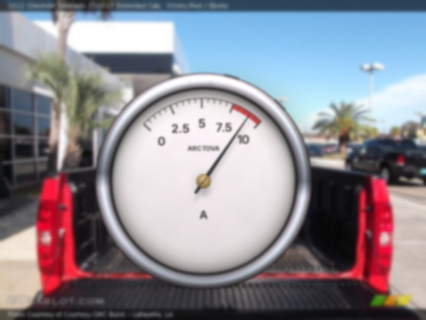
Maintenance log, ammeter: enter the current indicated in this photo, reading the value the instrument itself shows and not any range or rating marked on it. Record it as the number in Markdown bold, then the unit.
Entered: **9** A
